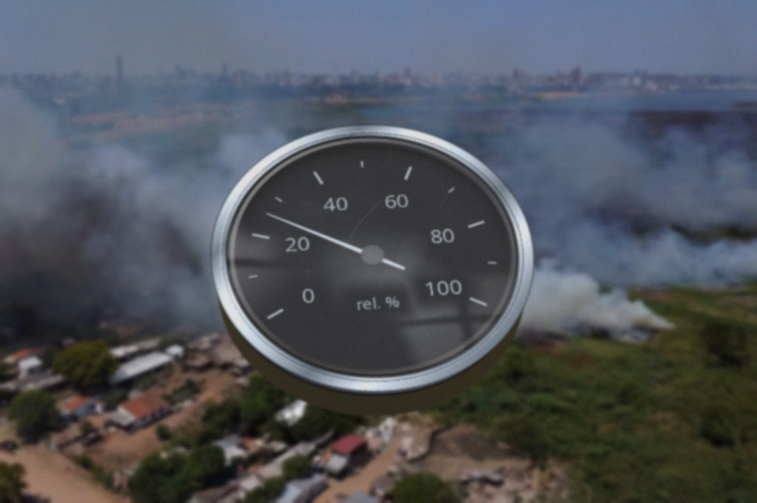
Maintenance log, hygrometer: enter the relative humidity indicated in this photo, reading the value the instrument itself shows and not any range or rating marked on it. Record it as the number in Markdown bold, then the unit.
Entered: **25** %
